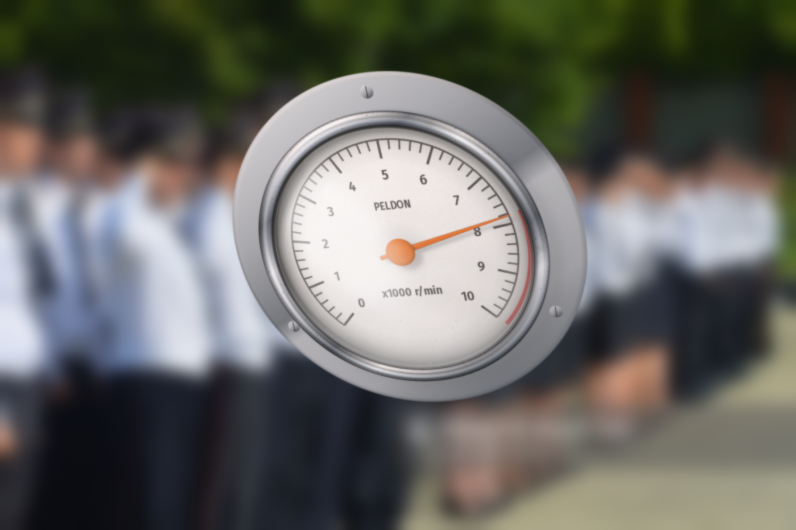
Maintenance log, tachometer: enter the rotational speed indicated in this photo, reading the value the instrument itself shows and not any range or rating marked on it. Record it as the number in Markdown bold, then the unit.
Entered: **7800** rpm
